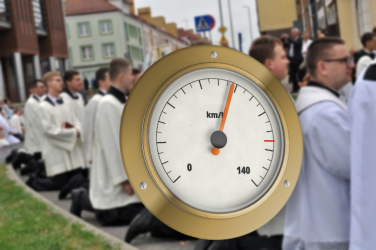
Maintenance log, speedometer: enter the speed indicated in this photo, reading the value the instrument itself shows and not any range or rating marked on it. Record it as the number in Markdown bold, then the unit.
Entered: **77.5** km/h
